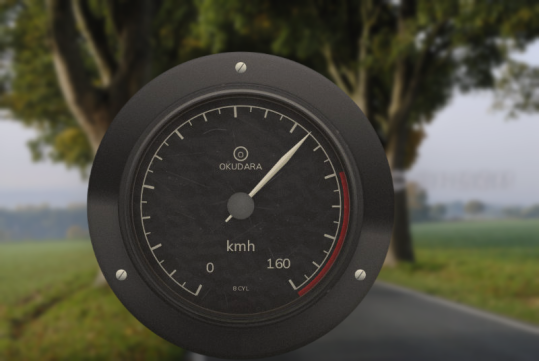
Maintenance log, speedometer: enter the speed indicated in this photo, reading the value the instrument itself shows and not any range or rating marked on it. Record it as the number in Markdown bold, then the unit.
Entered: **105** km/h
